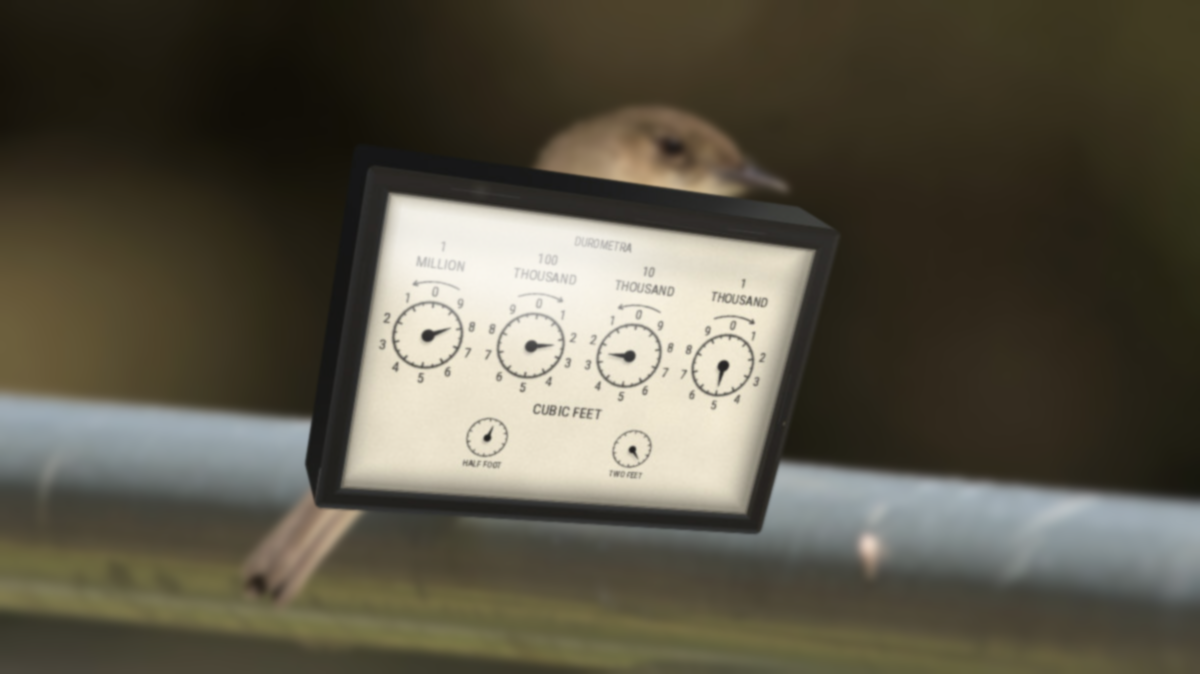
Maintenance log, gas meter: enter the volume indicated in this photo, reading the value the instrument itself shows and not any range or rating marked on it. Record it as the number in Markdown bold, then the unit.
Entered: **822500** ft³
